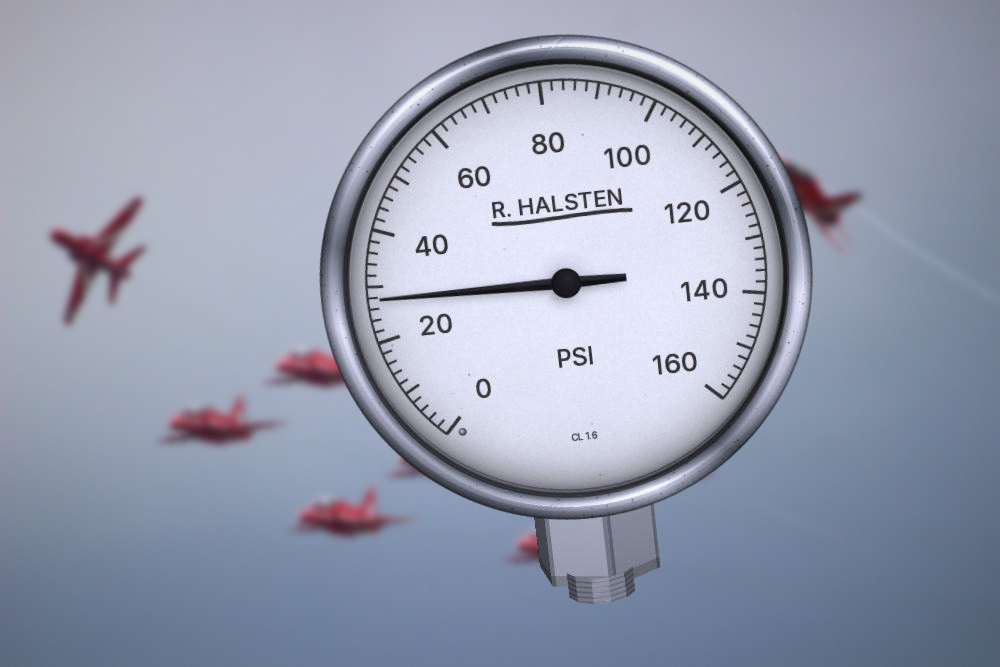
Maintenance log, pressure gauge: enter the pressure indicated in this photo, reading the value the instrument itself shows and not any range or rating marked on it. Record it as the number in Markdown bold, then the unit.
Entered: **28** psi
